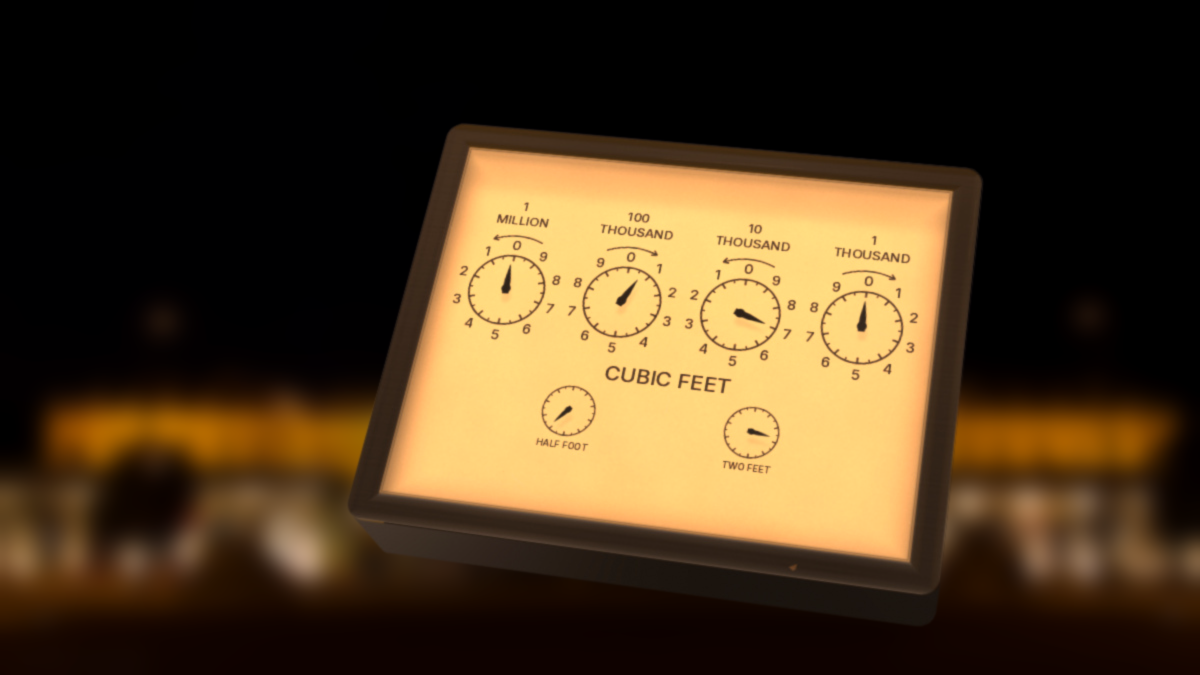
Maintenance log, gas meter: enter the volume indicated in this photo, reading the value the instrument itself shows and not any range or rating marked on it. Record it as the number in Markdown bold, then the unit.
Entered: **7000** ft³
